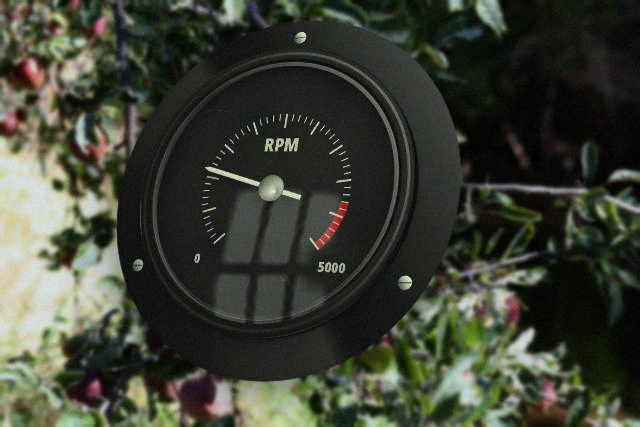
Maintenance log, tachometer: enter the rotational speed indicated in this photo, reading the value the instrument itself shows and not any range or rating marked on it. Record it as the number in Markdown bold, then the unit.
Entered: **1100** rpm
